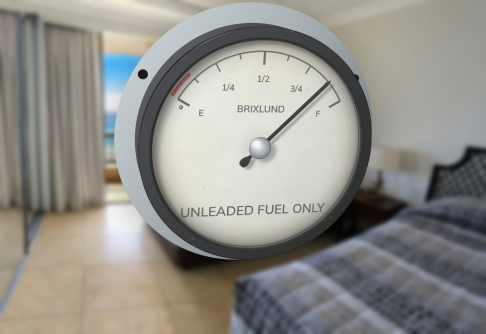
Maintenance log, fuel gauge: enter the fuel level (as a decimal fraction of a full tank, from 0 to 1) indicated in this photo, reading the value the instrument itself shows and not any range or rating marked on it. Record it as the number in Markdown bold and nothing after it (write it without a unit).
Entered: **0.875**
